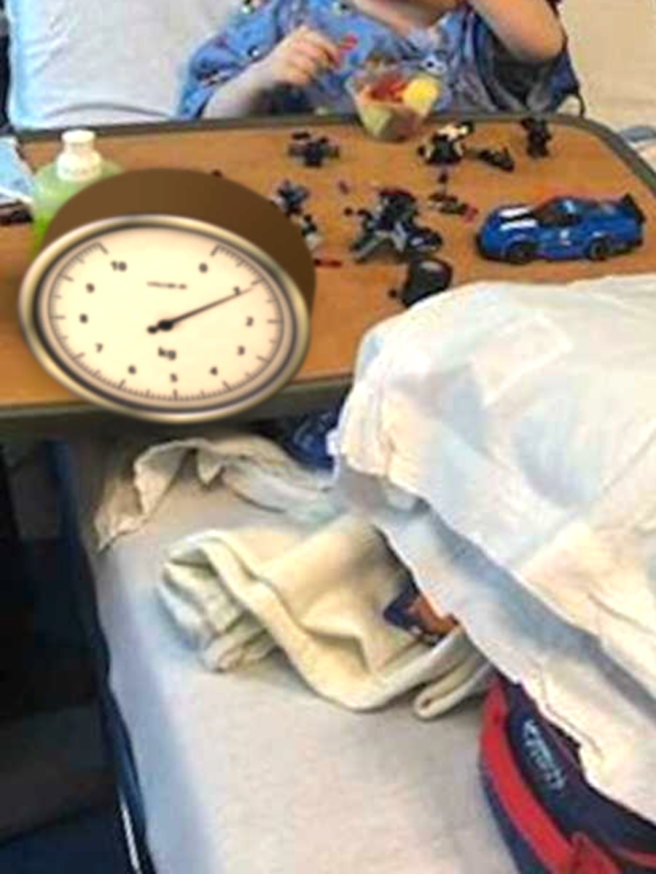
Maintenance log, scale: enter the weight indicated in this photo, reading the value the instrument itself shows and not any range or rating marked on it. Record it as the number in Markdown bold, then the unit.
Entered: **1** kg
